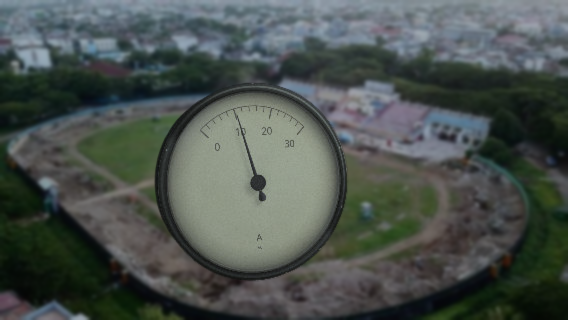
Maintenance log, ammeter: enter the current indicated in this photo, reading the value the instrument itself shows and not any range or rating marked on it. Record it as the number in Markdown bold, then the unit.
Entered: **10** A
